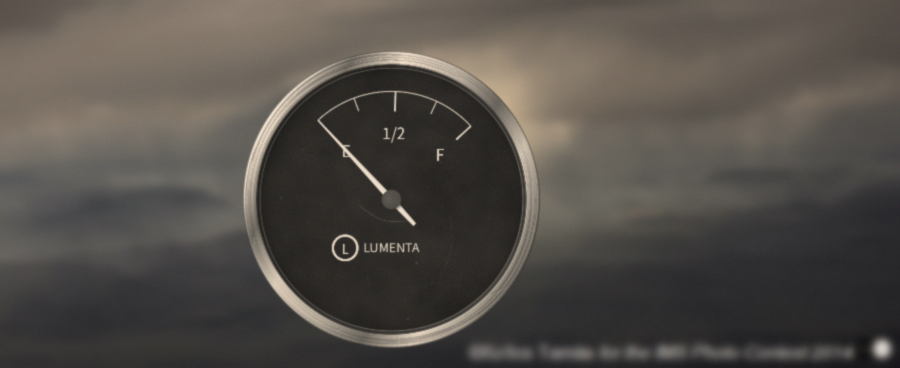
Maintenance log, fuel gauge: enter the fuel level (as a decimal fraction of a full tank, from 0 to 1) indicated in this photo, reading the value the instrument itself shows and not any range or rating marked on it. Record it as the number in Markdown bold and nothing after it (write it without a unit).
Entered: **0**
